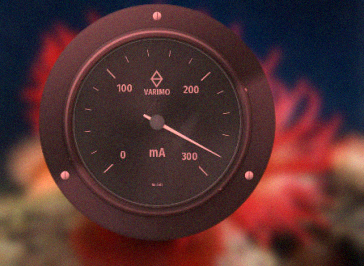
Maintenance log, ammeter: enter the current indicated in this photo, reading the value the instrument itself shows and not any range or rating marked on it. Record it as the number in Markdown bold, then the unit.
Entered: **280** mA
